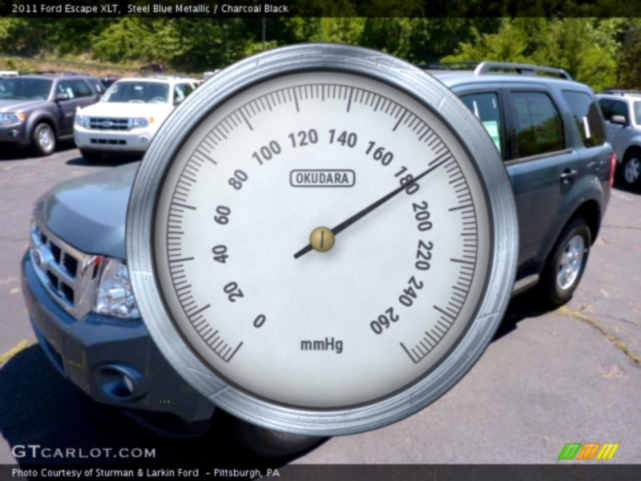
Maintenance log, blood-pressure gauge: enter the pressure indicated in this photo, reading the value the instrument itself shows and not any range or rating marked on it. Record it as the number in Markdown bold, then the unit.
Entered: **182** mmHg
